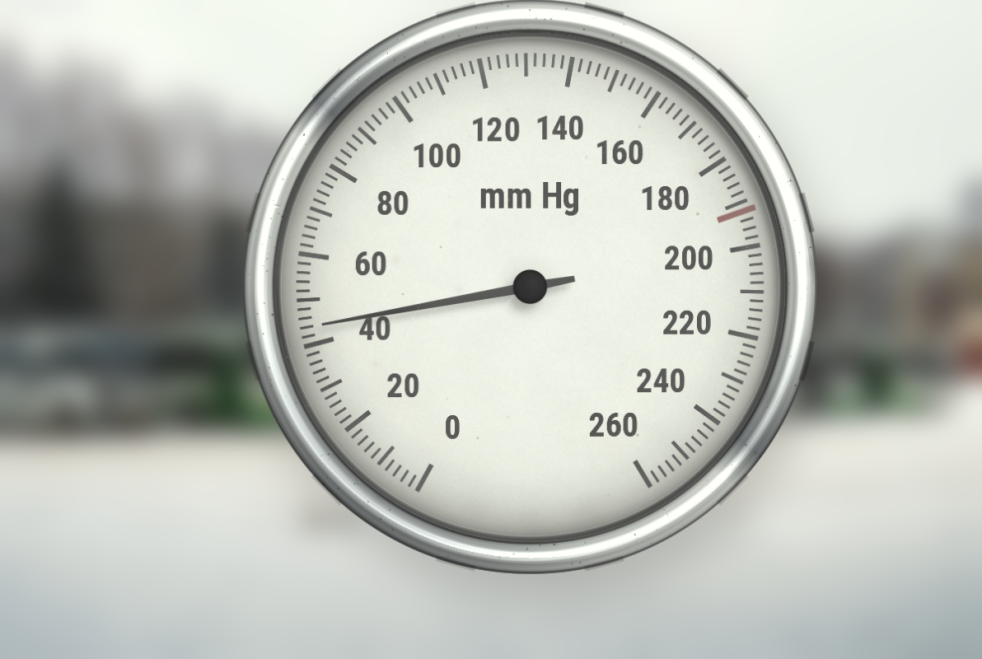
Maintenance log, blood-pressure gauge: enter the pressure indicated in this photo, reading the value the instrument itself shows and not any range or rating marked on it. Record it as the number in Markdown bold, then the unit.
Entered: **44** mmHg
